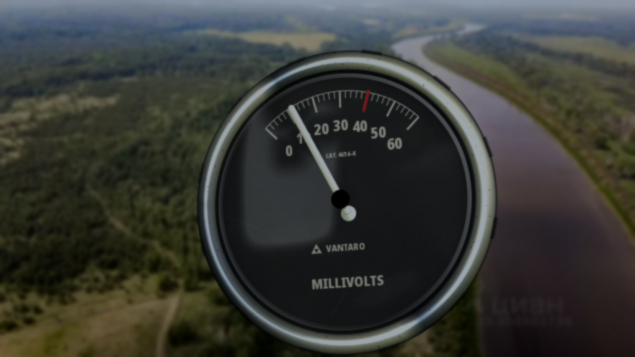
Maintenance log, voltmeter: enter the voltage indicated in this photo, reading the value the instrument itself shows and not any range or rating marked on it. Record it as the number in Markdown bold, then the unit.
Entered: **12** mV
